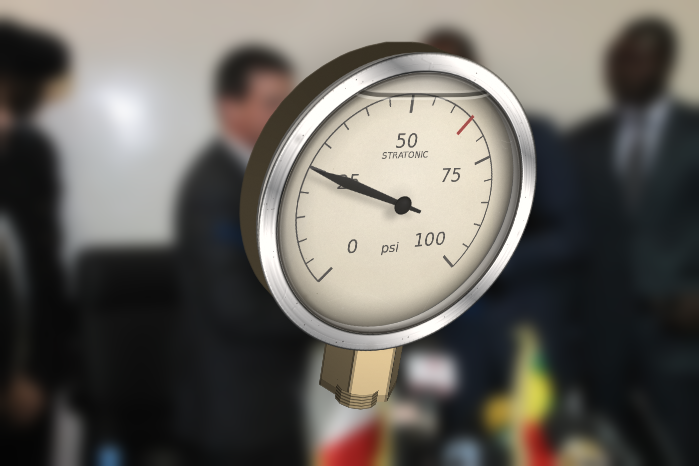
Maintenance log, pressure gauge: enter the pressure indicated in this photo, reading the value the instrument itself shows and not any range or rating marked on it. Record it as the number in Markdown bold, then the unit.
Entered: **25** psi
